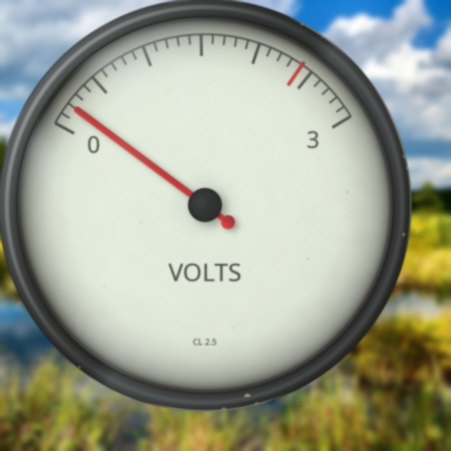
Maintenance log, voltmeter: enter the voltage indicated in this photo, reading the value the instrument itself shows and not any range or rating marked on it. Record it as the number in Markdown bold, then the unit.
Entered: **0.2** V
